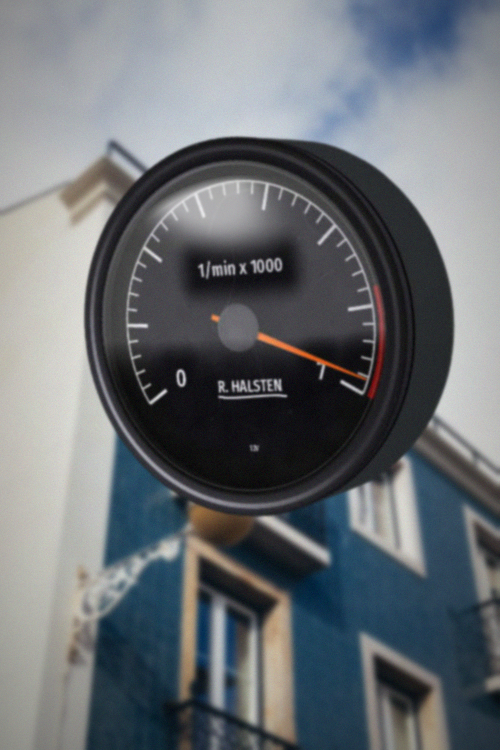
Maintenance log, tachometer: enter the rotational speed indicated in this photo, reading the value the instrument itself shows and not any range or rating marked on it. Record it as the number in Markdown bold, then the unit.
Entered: **6800** rpm
